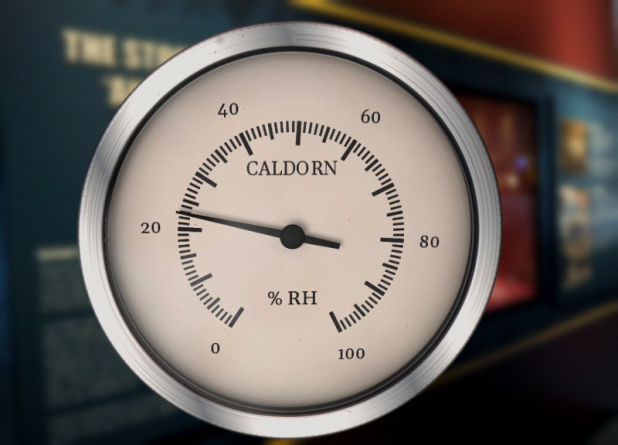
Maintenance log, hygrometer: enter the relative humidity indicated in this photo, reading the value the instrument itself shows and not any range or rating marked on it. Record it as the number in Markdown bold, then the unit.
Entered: **23** %
